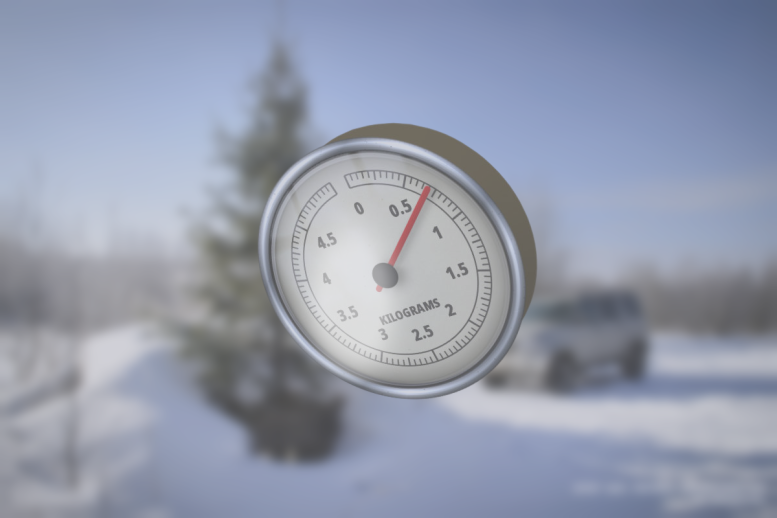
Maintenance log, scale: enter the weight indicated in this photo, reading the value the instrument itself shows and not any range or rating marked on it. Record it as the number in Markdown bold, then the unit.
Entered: **0.7** kg
